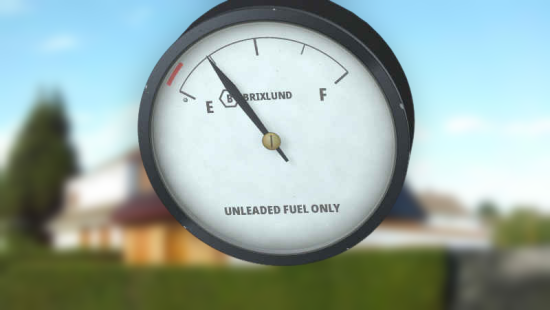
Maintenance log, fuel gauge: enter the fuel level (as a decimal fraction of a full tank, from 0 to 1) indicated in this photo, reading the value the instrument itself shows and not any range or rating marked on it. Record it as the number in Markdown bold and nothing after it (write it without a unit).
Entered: **0.25**
